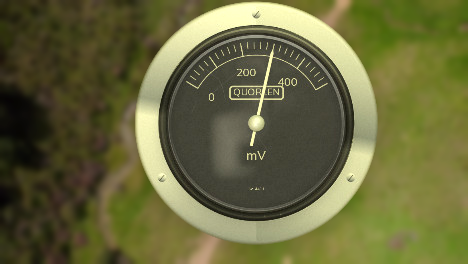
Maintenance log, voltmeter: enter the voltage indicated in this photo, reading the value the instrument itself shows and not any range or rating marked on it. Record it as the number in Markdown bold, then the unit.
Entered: **300** mV
